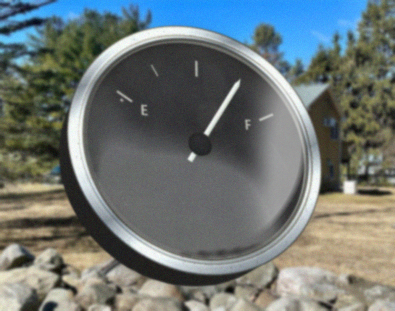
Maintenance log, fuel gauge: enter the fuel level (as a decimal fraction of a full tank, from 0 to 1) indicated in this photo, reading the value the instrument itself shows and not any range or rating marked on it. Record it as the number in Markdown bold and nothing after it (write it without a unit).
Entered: **0.75**
